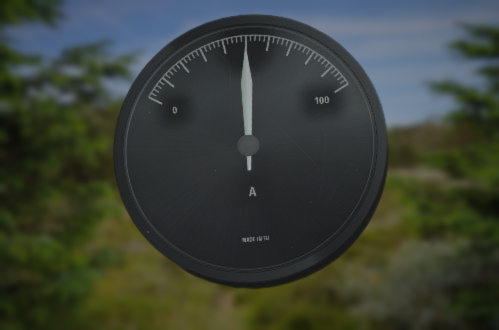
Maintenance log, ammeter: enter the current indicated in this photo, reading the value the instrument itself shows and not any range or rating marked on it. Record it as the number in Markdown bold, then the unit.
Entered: **50** A
